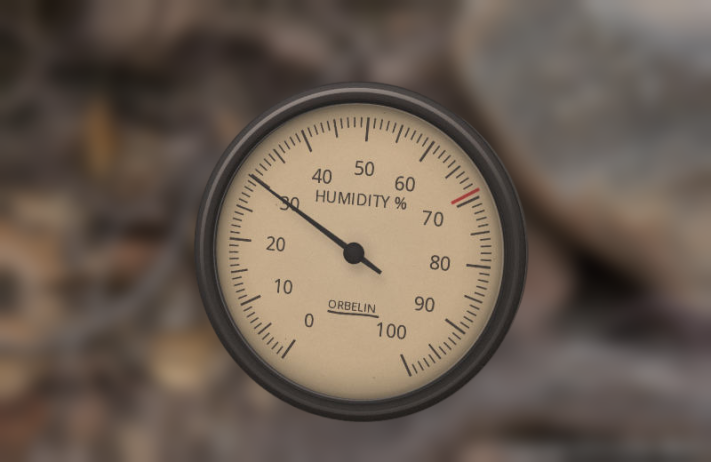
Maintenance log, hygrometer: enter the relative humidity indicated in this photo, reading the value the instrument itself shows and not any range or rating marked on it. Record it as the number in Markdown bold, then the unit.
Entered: **30** %
